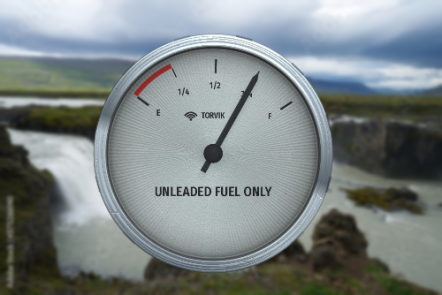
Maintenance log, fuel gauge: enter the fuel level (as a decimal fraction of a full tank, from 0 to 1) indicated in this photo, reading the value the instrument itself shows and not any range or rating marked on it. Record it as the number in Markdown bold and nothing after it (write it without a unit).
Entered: **0.75**
